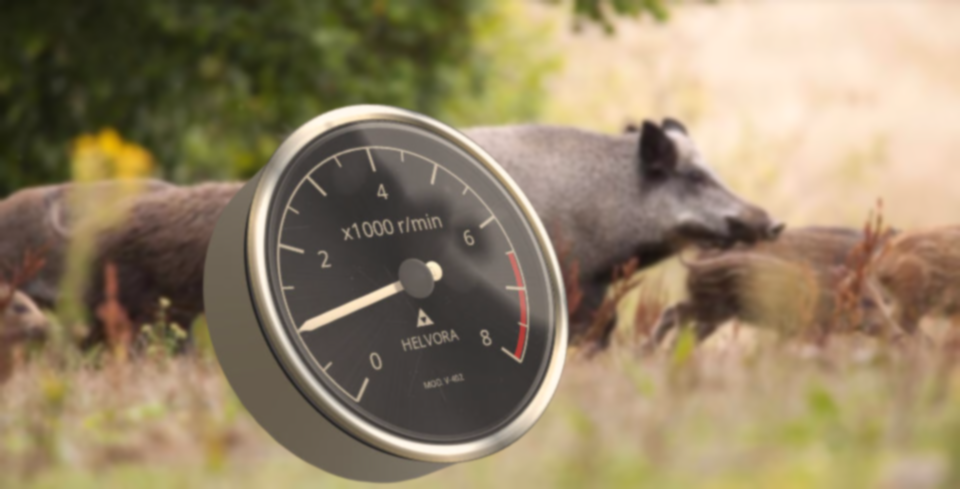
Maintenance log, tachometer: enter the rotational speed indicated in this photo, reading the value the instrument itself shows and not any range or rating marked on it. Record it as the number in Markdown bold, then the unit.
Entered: **1000** rpm
